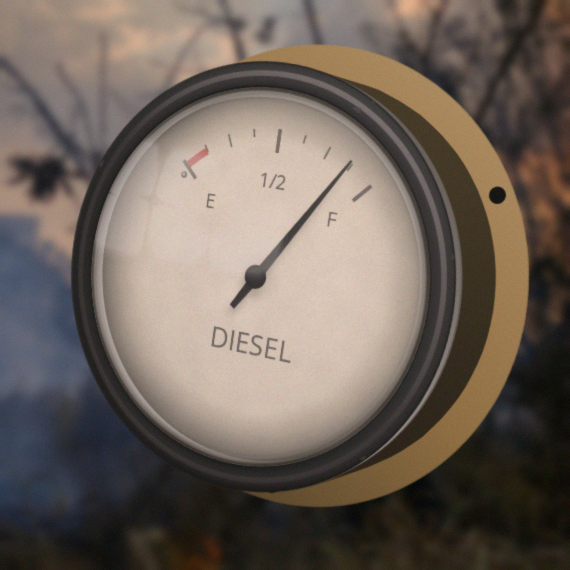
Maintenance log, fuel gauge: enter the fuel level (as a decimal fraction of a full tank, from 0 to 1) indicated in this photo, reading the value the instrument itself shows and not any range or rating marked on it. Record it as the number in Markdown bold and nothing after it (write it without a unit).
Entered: **0.875**
